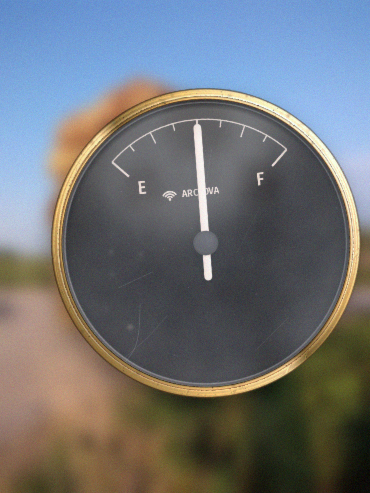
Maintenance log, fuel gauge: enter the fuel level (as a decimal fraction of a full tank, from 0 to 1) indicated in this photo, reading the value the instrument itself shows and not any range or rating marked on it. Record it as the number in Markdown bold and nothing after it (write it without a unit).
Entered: **0.5**
